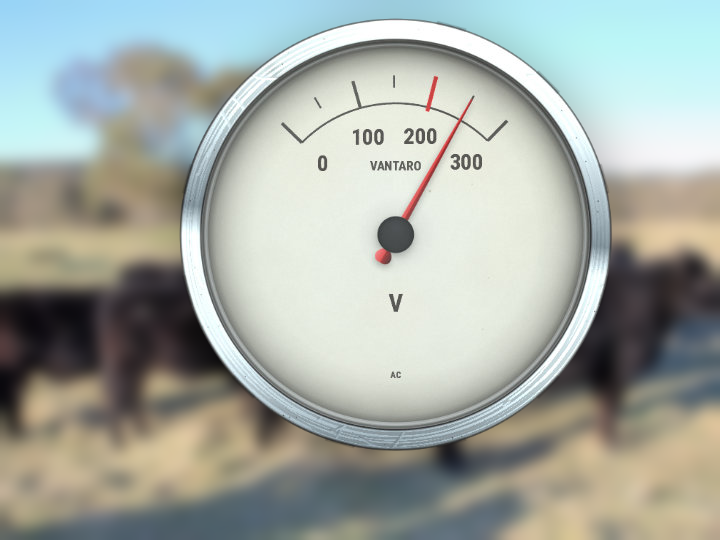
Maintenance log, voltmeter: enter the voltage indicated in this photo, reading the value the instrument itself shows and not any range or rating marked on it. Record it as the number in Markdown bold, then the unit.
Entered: **250** V
